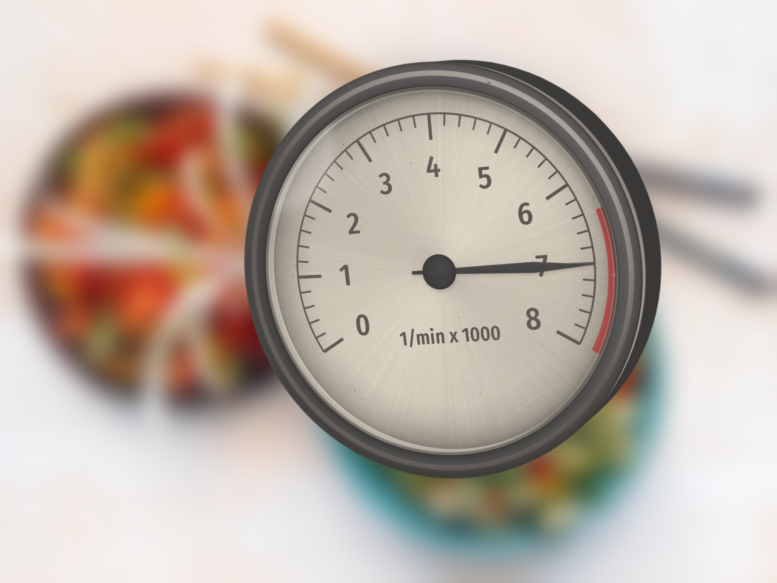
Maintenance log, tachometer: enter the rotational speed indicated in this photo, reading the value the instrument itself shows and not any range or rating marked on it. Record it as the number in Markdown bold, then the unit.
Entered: **7000** rpm
